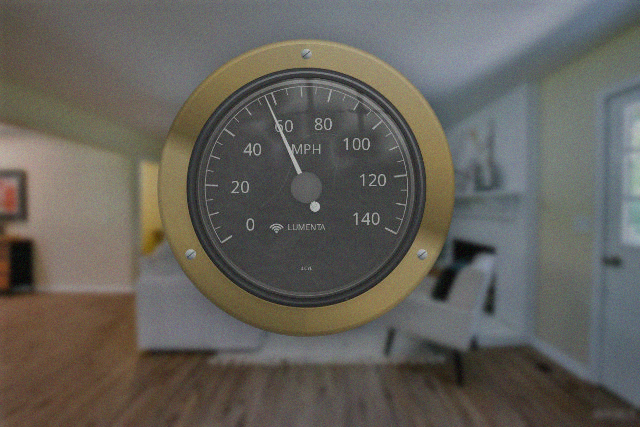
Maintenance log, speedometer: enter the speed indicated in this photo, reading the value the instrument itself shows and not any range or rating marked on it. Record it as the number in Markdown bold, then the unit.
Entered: **57.5** mph
